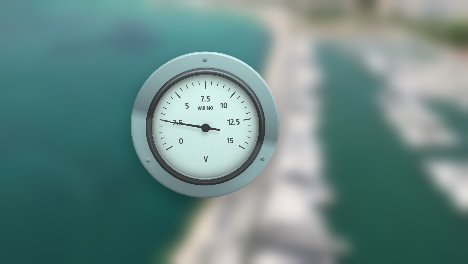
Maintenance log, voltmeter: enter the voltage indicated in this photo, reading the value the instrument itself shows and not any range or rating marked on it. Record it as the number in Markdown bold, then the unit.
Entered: **2.5** V
